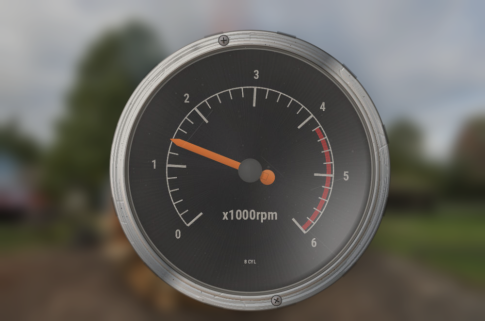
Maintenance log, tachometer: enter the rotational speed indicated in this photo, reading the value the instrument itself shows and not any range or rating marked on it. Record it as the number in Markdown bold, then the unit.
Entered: **1400** rpm
